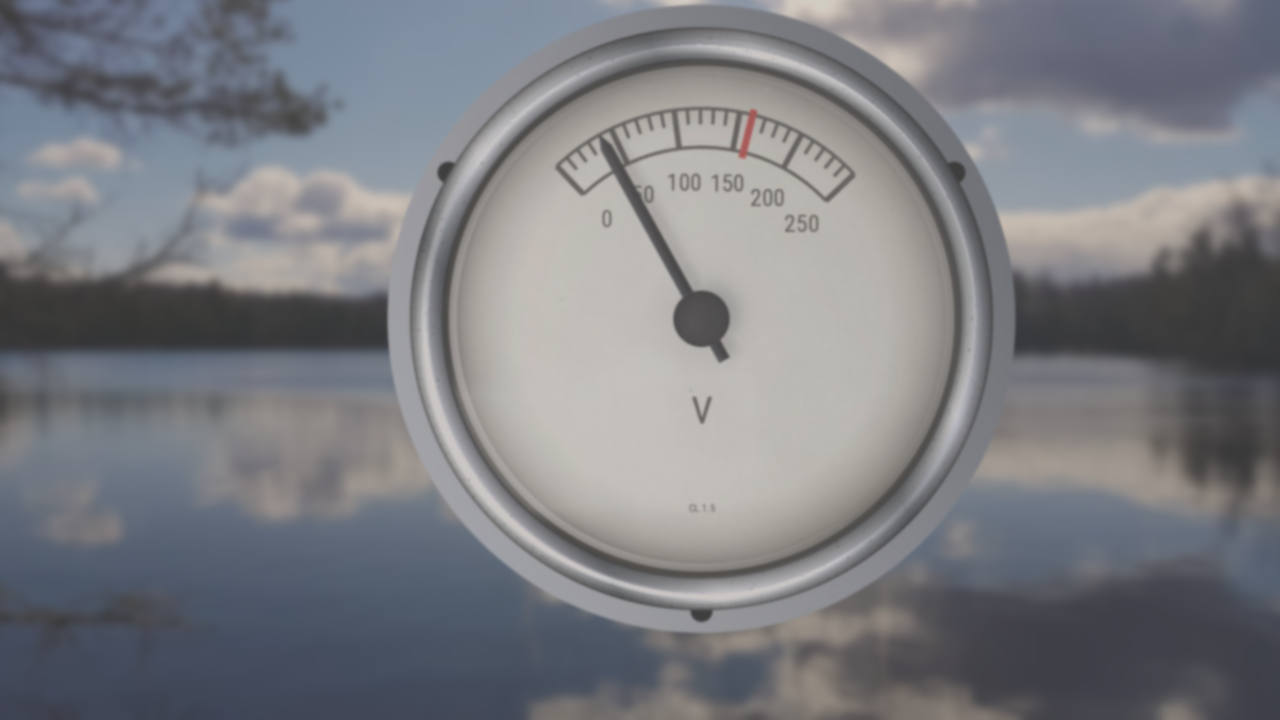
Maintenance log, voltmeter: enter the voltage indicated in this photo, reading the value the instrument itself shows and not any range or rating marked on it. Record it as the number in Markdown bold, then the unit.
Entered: **40** V
